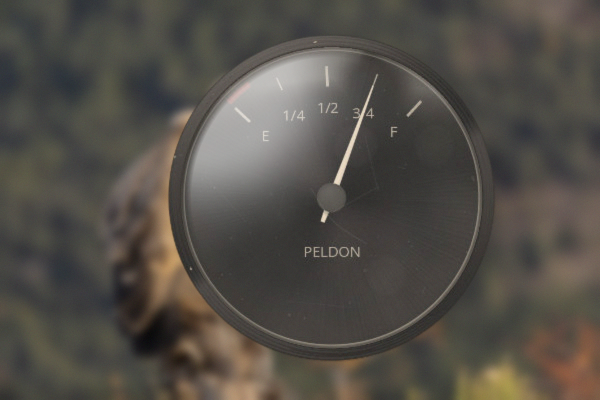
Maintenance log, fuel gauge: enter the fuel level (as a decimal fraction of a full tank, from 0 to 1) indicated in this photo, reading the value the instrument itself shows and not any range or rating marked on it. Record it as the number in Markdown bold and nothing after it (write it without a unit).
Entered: **0.75**
